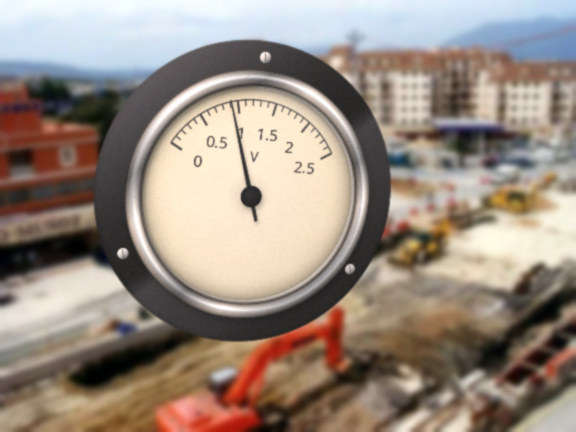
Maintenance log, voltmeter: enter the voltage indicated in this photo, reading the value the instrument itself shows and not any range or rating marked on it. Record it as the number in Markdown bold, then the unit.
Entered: **0.9** V
